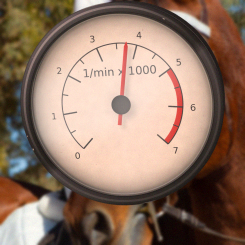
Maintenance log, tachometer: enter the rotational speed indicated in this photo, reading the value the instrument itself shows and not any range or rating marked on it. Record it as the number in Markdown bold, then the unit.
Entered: **3750** rpm
